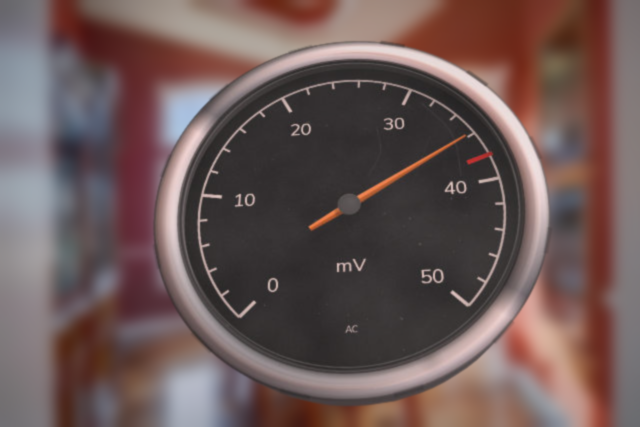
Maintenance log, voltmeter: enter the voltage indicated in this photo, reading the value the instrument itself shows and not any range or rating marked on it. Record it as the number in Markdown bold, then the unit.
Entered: **36** mV
